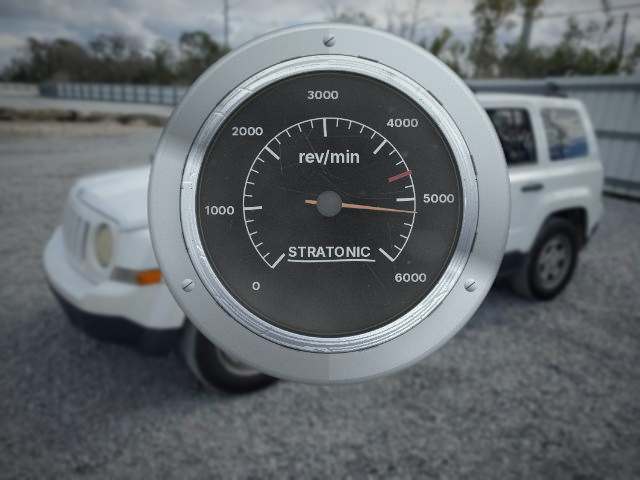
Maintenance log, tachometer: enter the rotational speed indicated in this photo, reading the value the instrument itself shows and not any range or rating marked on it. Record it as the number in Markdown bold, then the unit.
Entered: **5200** rpm
